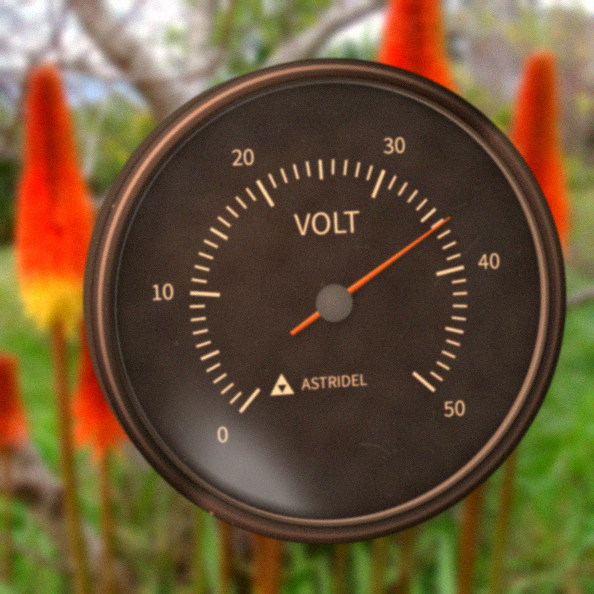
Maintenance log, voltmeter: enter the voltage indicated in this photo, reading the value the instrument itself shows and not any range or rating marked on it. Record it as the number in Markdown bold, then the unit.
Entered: **36** V
